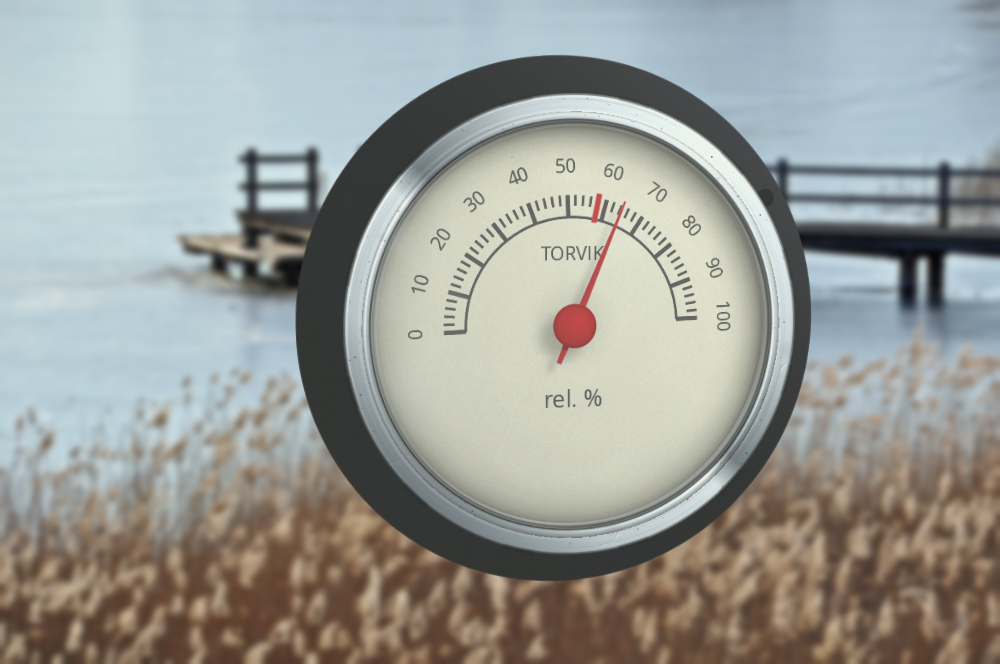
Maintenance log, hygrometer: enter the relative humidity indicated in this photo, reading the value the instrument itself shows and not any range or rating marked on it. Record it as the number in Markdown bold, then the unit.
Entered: **64** %
